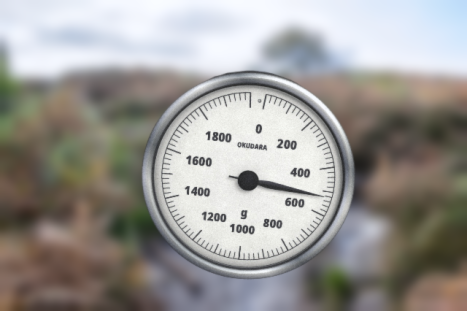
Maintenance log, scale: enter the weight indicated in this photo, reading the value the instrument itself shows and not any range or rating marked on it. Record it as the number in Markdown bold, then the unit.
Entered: **520** g
